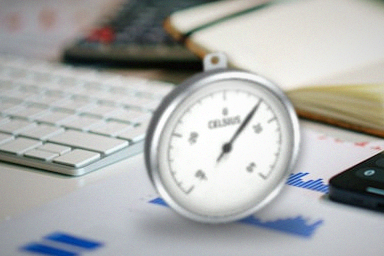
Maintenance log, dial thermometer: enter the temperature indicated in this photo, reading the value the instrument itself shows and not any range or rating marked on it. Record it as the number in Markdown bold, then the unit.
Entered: **12** °C
